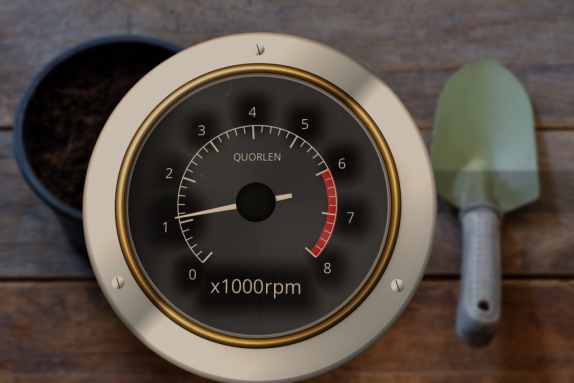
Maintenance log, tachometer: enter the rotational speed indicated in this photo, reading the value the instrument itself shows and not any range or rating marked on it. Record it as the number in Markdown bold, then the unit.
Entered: **1100** rpm
